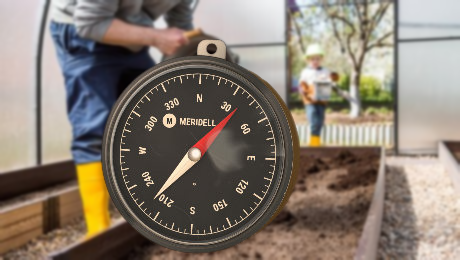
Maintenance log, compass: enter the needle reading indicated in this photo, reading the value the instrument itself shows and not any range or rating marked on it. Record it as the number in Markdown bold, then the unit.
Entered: **40** °
